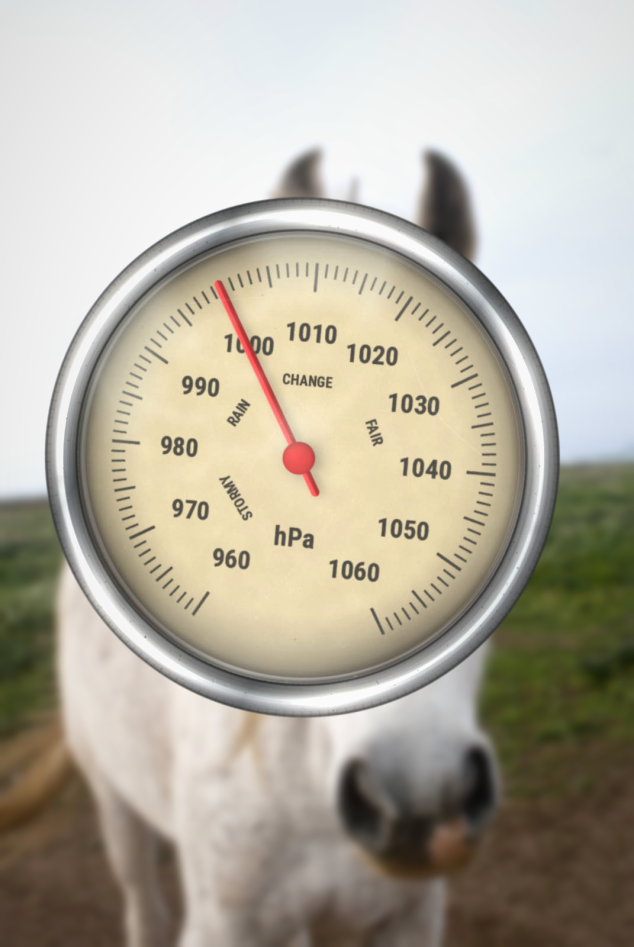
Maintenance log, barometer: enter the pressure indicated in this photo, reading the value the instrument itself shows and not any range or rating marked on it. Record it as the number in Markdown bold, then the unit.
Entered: **1000** hPa
